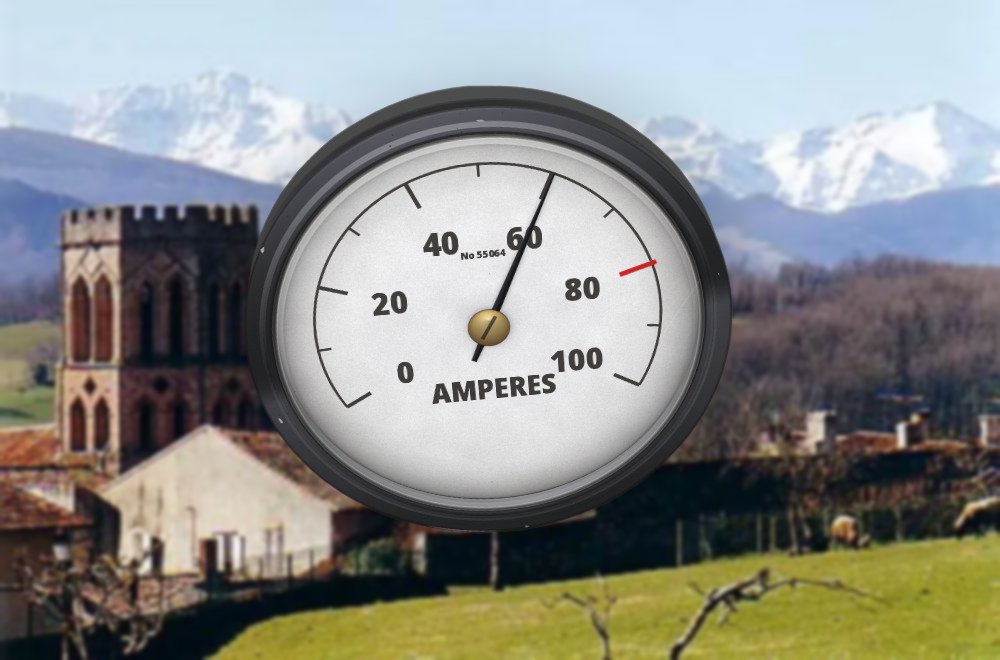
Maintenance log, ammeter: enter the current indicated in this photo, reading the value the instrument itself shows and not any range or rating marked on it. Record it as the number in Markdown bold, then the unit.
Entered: **60** A
